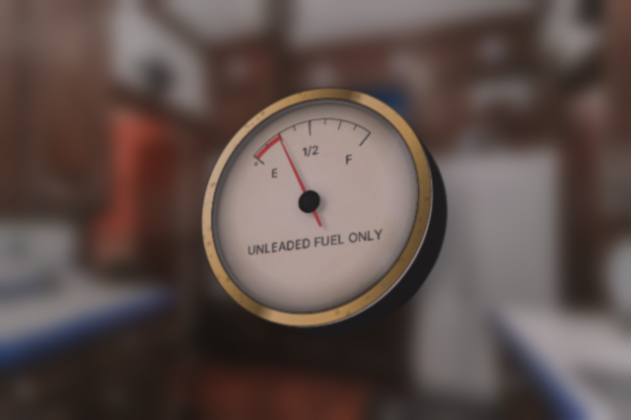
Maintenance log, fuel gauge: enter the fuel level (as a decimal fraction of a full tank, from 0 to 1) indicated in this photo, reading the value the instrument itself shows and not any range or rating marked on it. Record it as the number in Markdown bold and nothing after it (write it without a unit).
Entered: **0.25**
